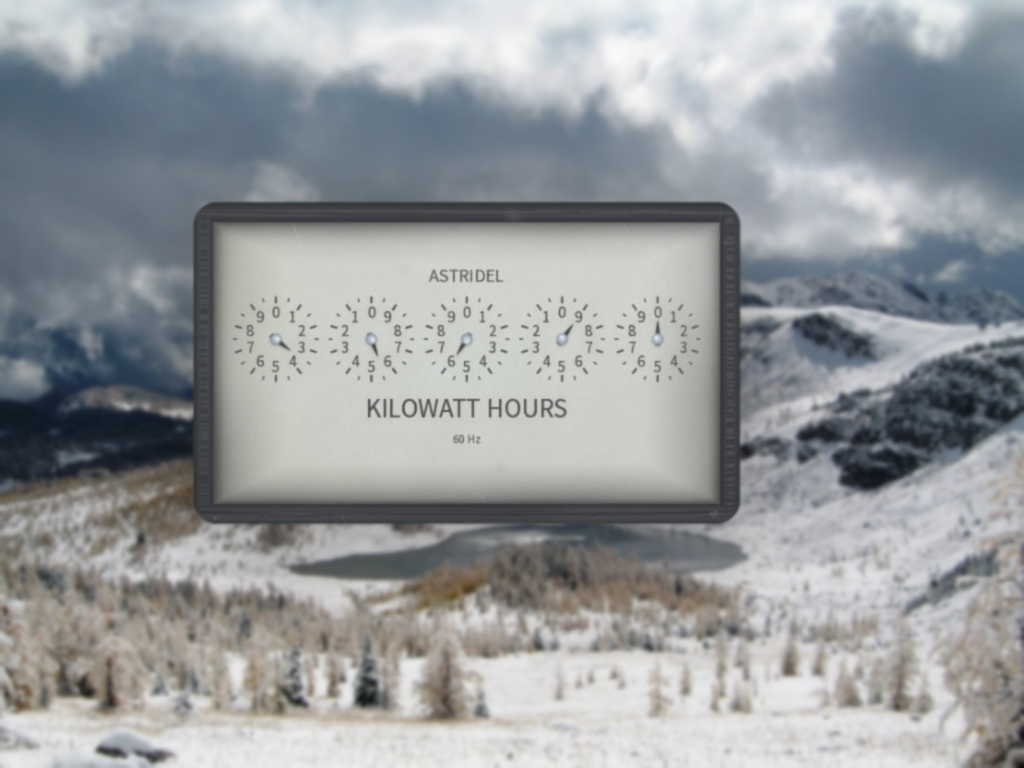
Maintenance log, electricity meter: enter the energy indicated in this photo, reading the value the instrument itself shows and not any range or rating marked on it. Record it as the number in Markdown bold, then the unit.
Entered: **35590** kWh
